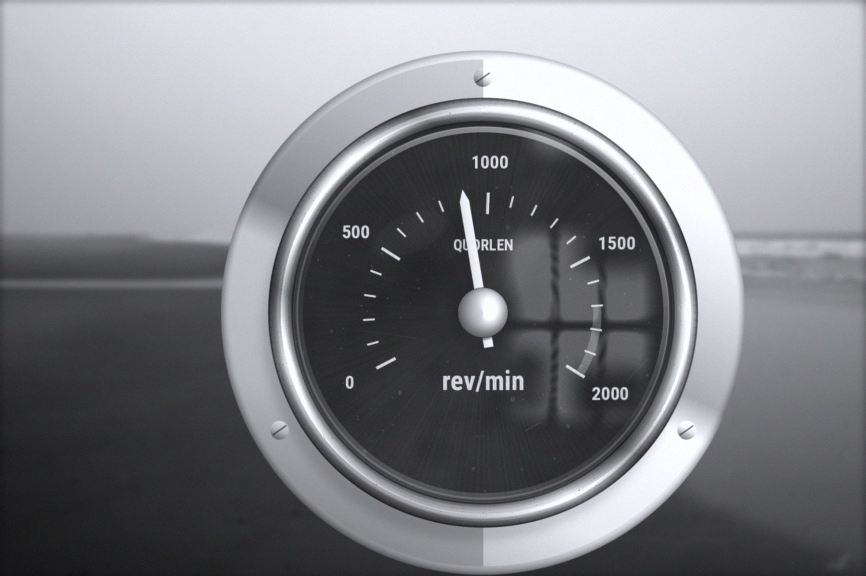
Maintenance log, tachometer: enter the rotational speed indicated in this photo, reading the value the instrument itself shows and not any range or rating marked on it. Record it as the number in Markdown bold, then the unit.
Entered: **900** rpm
